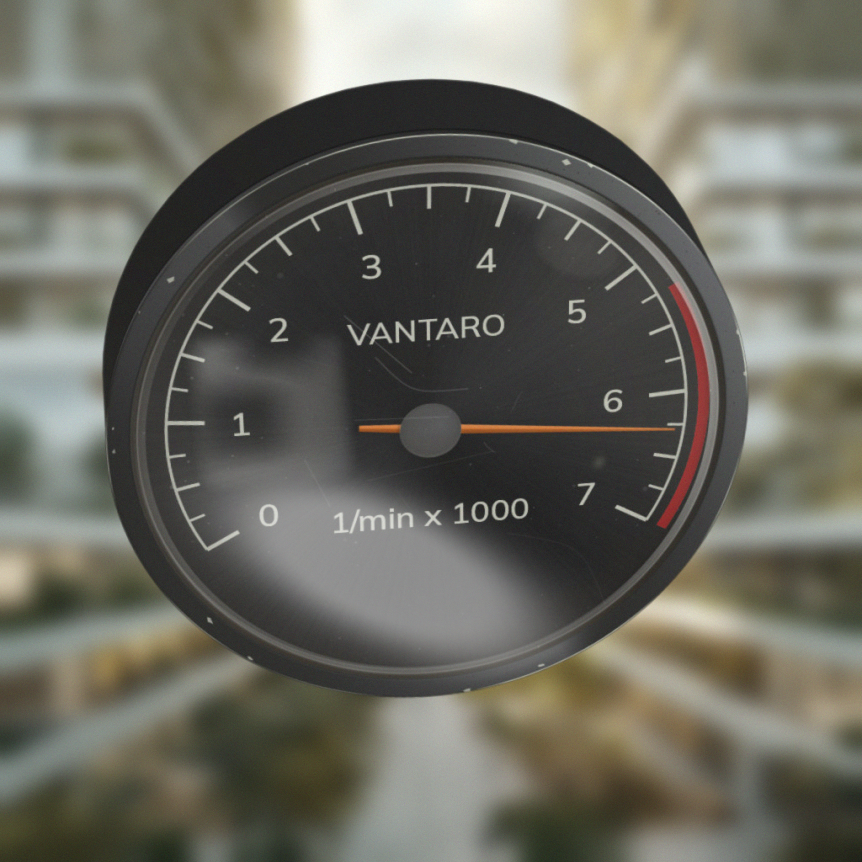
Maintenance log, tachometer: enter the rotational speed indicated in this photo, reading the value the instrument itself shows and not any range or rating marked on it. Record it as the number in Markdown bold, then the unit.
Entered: **6250** rpm
